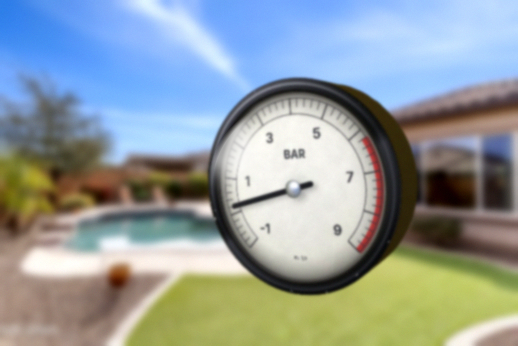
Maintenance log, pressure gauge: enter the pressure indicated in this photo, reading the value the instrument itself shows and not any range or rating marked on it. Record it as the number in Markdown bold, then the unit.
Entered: **0.2** bar
